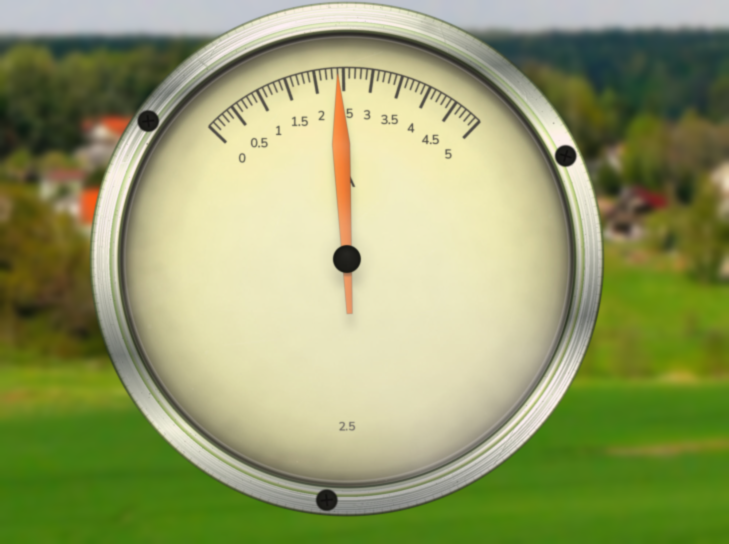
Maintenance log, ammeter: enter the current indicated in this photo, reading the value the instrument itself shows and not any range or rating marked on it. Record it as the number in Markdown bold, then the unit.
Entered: **2.4** A
